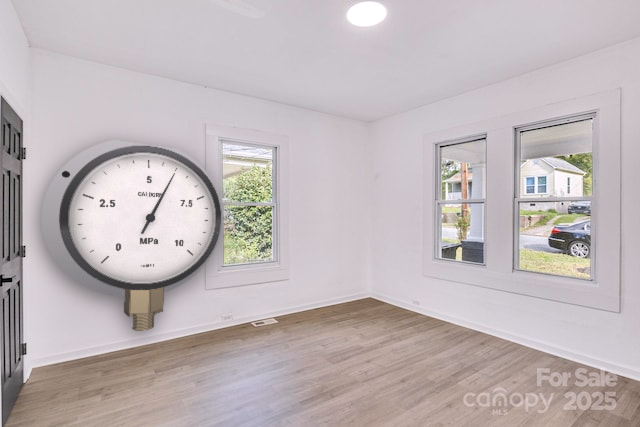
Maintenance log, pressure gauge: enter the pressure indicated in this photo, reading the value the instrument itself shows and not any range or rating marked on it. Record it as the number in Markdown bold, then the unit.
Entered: **6** MPa
